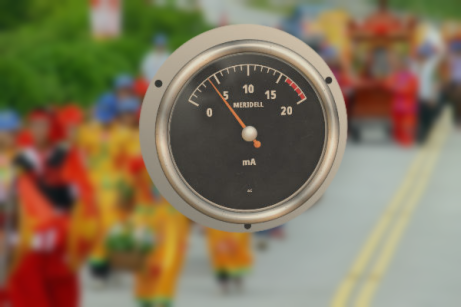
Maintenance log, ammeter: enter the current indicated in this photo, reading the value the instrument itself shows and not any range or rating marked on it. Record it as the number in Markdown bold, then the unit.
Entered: **4** mA
